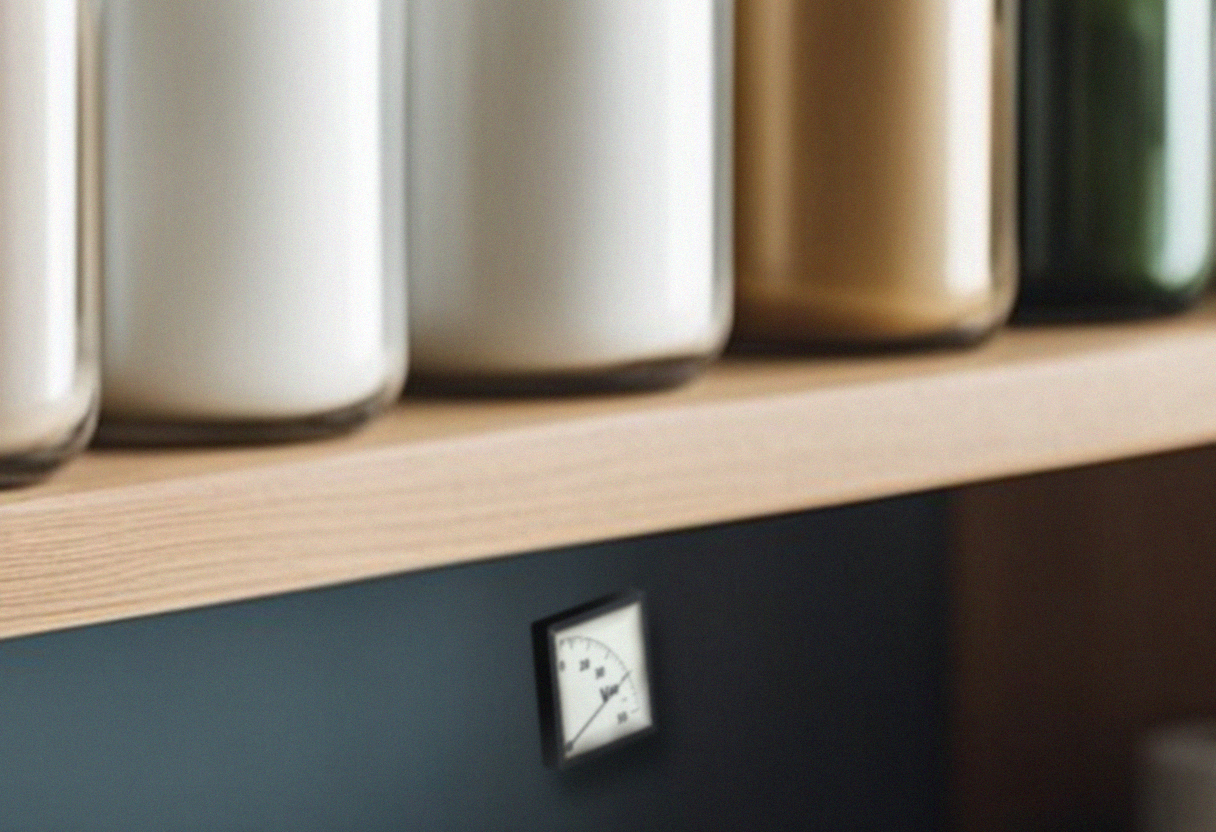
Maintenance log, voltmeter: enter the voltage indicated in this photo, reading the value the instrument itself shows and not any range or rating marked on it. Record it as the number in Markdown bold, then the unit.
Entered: **40** V
